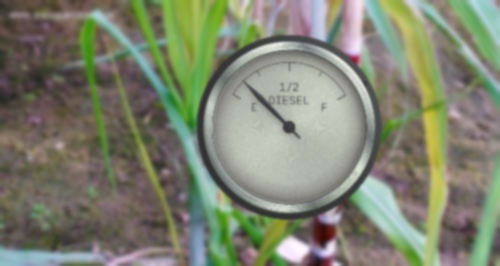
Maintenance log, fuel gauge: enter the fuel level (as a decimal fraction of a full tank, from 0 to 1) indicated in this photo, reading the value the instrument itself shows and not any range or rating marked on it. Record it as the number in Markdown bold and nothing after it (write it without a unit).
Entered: **0.125**
